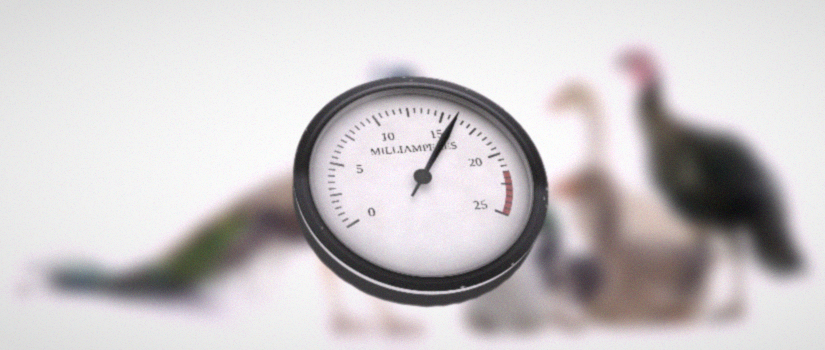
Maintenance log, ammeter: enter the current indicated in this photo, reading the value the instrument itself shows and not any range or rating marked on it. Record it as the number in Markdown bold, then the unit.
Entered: **16** mA
